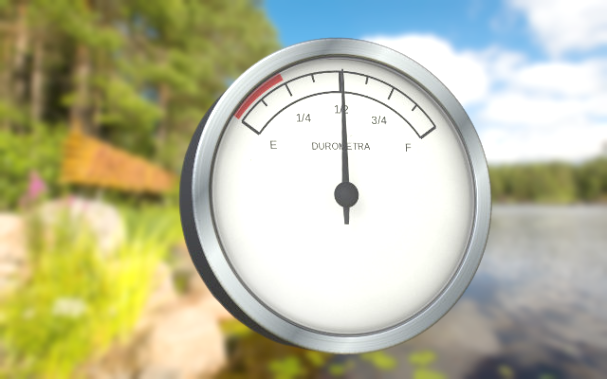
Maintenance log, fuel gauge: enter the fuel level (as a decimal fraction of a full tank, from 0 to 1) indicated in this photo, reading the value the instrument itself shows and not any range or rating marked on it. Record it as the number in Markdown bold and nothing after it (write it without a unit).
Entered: **0.5**
